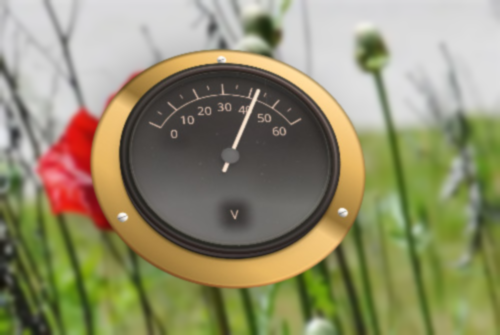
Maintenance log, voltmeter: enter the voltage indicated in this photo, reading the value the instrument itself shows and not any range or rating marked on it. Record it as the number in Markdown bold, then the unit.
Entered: **42.5** V
